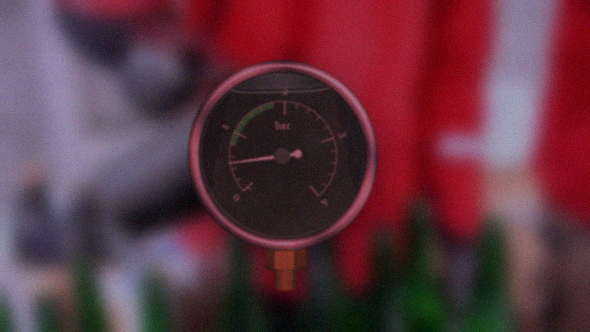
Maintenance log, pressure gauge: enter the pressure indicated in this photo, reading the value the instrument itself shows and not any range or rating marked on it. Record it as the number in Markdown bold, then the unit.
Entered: **0.5** bar
